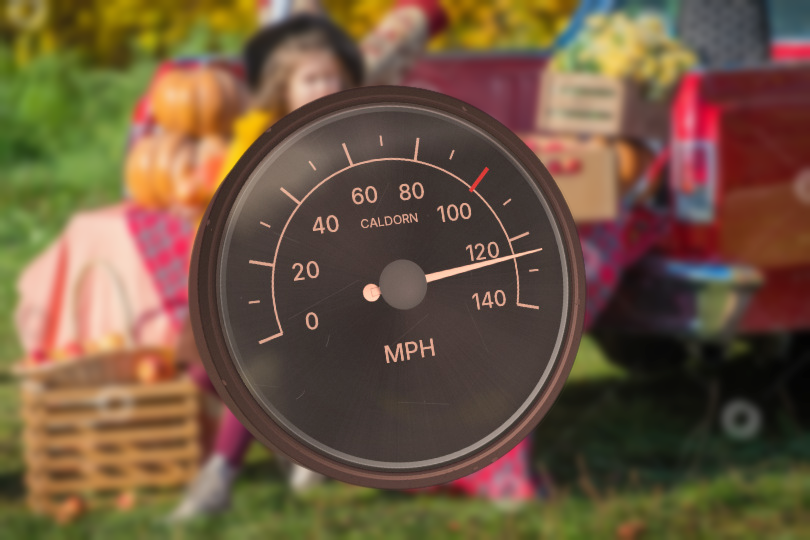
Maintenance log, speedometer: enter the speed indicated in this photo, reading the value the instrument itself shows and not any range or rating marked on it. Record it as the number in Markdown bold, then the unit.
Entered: **125** mph
